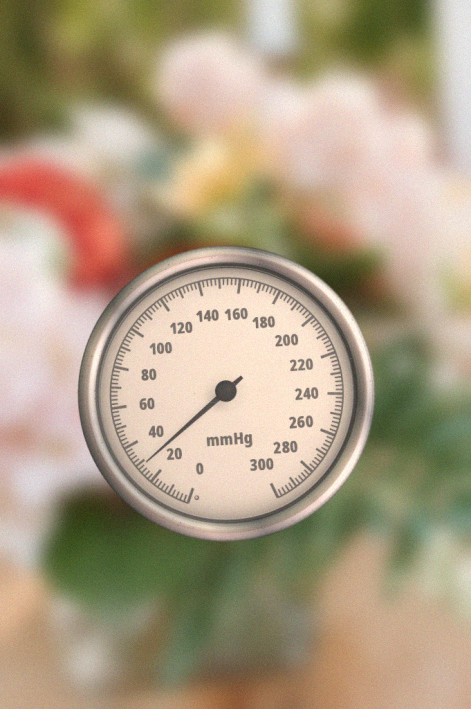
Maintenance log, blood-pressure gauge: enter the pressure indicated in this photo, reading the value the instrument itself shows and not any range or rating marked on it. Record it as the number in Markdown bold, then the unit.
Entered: **28** mmHg
